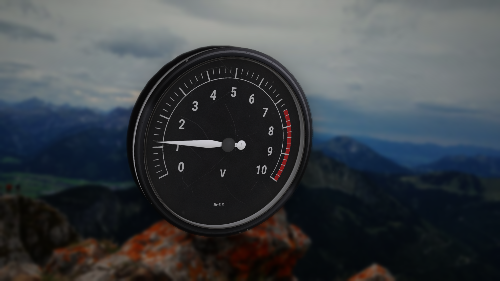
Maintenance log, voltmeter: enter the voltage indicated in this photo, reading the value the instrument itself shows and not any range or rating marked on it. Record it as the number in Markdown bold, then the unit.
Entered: **1.2** V
